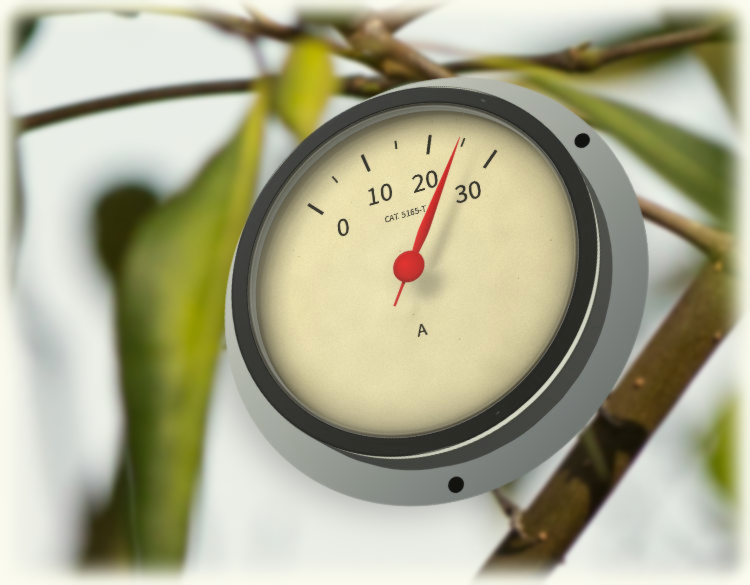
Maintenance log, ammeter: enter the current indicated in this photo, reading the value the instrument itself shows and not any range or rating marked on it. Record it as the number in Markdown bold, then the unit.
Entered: **25** A
